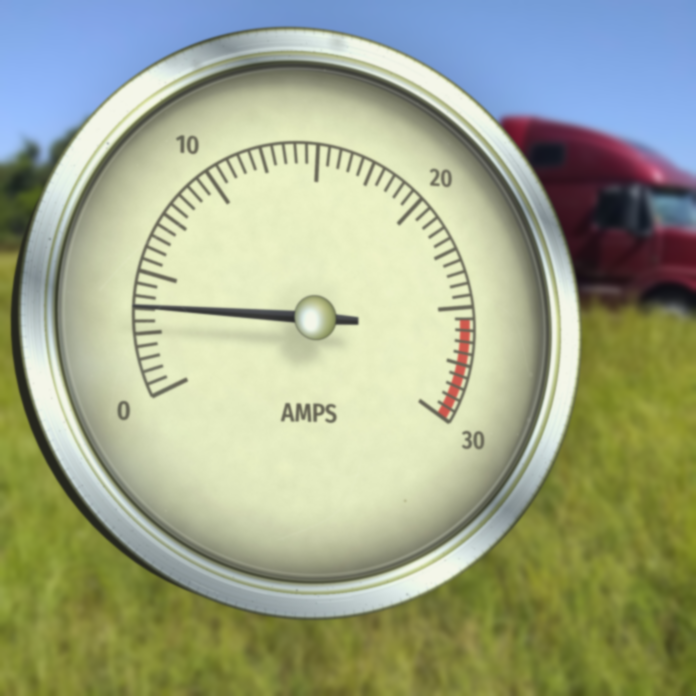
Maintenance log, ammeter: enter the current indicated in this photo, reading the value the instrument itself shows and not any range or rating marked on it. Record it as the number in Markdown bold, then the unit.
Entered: **3.5** A
